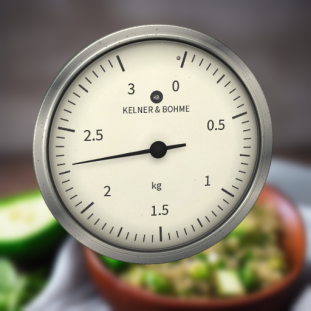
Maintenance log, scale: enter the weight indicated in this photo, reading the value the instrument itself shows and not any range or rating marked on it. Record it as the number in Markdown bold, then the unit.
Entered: **2.3** kg
